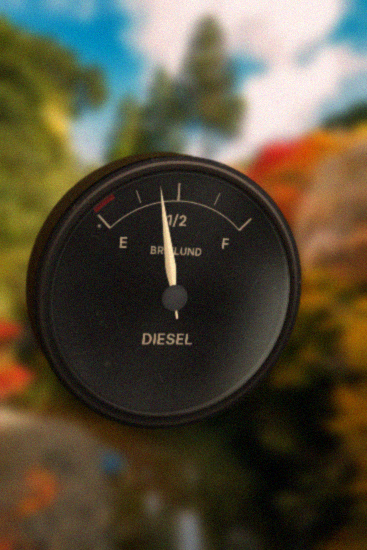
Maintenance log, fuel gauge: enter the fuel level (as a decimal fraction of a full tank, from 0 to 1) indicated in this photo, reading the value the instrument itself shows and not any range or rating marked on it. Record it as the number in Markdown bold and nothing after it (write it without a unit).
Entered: **0.375**
